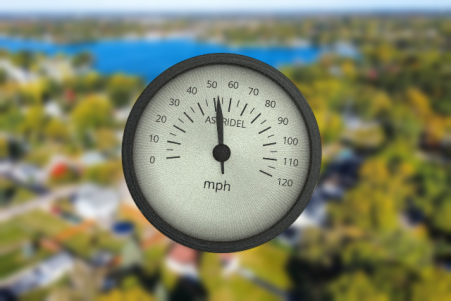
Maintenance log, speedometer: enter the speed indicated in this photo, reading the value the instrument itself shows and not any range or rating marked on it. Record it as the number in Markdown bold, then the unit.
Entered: **52.5** mph
